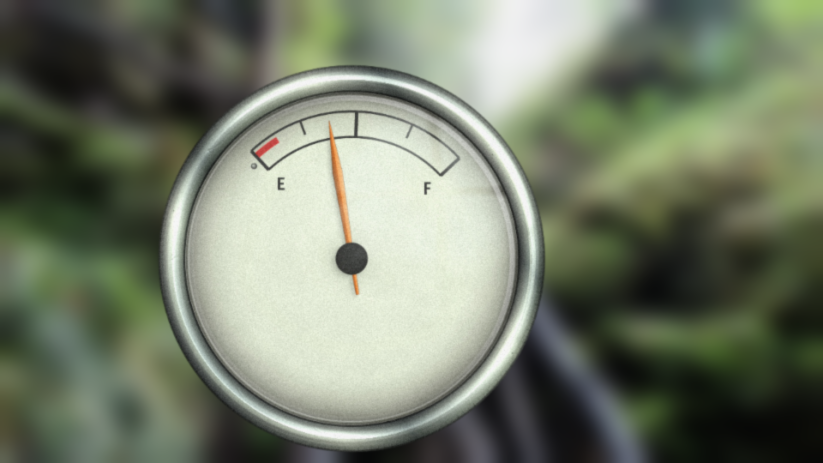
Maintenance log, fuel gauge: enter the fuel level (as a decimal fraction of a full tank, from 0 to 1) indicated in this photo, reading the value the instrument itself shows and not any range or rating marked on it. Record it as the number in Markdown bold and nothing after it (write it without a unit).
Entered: **0.375**
